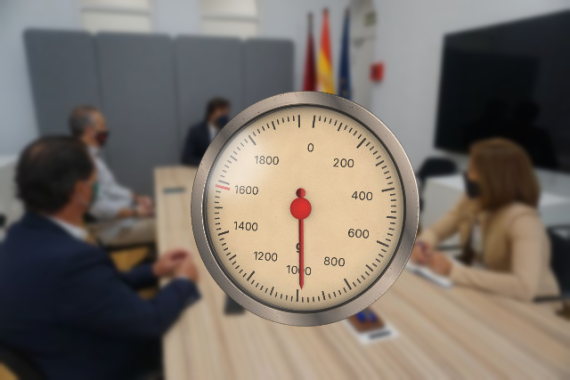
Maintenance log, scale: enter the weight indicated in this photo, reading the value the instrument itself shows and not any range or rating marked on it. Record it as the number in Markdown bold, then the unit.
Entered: **980** g
